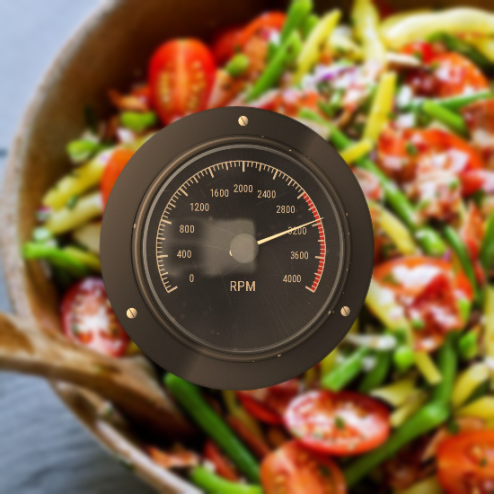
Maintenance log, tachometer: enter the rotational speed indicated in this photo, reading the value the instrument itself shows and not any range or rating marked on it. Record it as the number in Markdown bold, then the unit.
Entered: **3150** rpm
